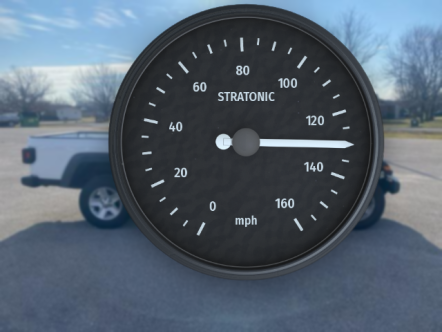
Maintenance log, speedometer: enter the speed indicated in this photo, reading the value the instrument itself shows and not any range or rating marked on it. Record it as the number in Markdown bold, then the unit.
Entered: **130** mph
